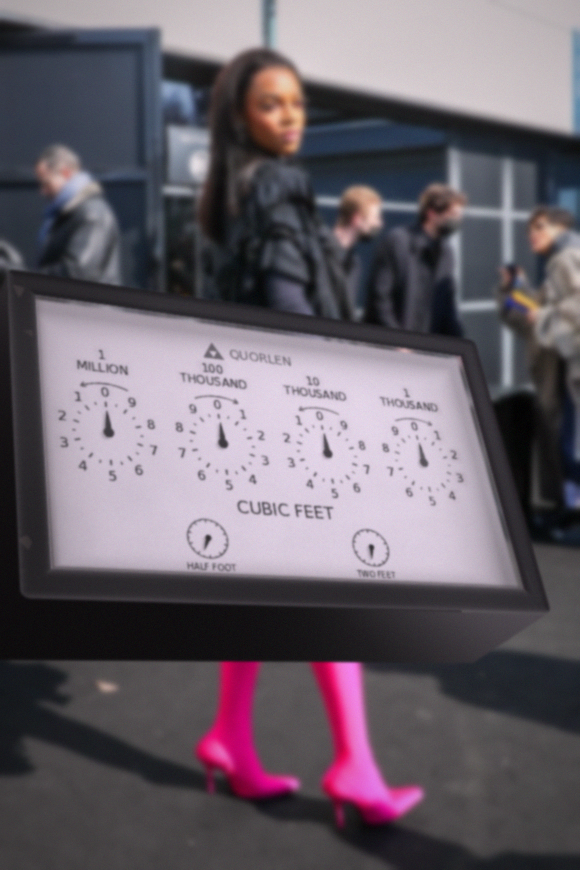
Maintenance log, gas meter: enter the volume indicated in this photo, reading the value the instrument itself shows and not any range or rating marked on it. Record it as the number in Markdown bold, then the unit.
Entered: **0** ft³
